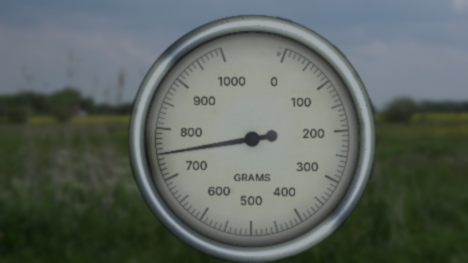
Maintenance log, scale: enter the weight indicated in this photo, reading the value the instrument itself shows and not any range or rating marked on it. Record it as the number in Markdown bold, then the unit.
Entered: **750** g
